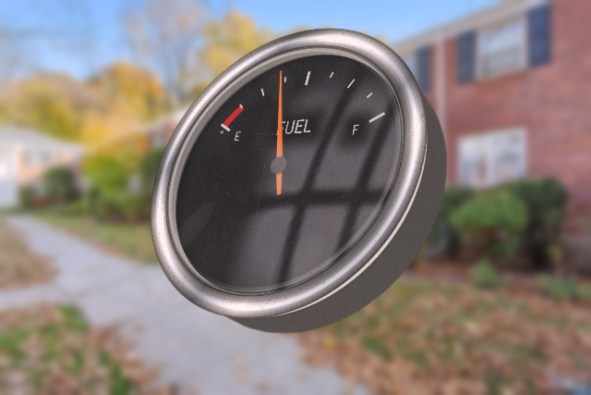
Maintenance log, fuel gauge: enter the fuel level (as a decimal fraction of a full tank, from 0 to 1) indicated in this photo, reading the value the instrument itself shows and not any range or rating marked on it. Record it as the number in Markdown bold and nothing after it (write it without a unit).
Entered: **0.375**
